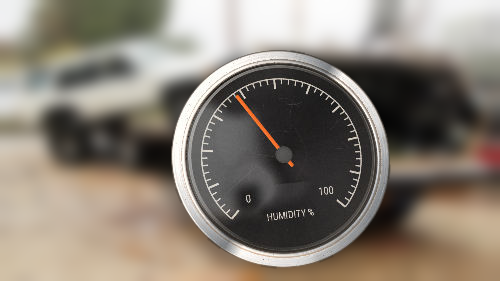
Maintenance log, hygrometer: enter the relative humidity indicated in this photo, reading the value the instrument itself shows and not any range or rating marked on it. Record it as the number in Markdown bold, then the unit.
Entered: **38** %
